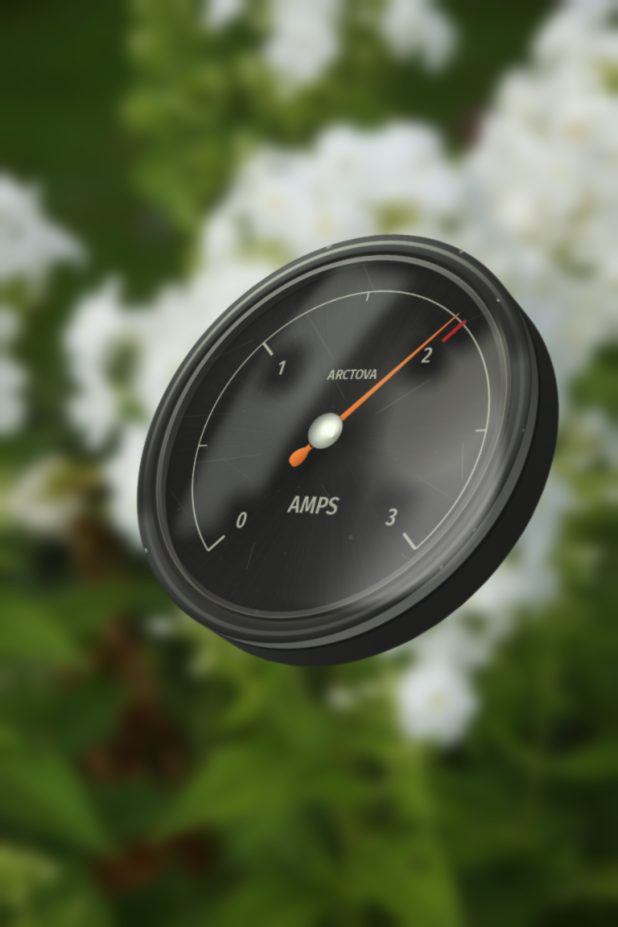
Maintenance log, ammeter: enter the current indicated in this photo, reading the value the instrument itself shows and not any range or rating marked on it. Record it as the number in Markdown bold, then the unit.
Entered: **2** A
